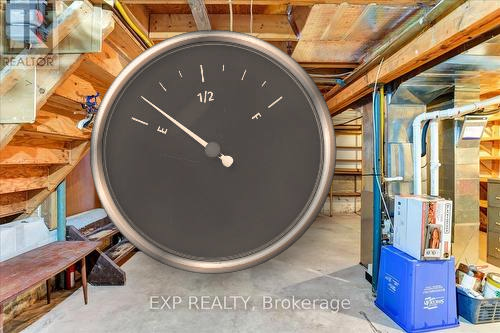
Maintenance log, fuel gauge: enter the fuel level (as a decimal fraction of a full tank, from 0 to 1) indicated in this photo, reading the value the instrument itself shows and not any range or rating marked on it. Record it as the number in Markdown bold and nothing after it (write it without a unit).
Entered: **0.125**
